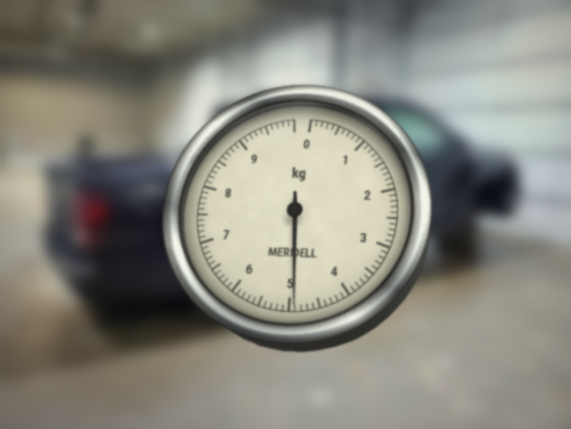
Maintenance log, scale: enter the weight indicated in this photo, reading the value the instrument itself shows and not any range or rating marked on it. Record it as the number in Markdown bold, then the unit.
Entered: **4.9** kg
